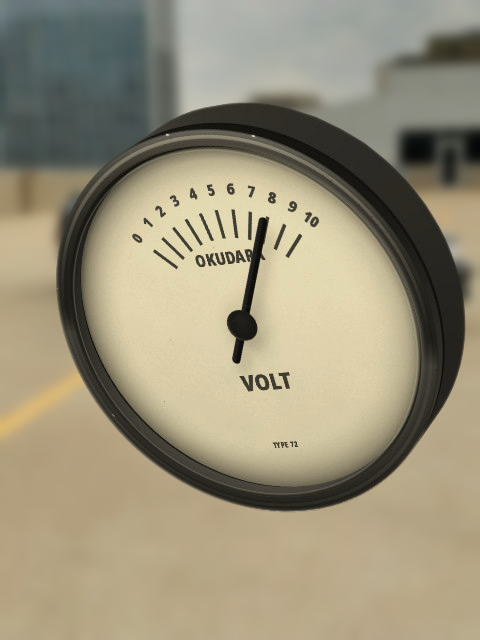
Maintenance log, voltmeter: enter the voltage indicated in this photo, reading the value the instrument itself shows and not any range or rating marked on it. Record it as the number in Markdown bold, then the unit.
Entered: **8** V
